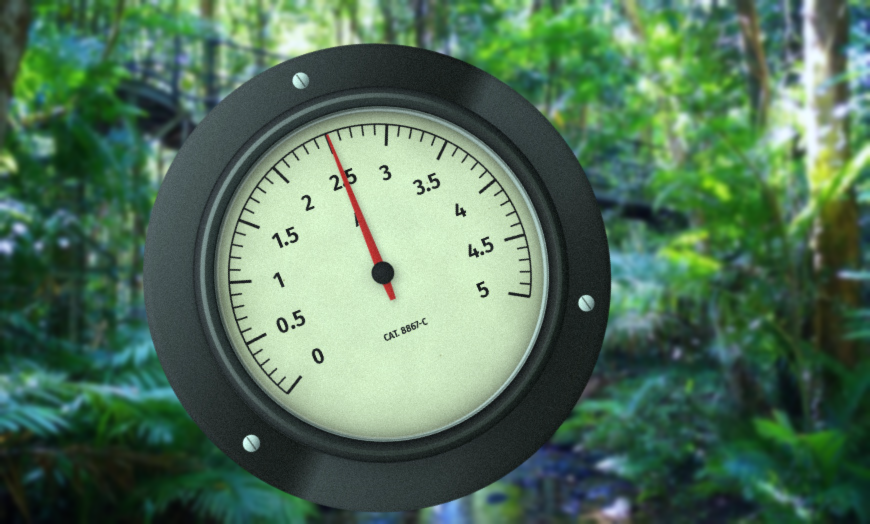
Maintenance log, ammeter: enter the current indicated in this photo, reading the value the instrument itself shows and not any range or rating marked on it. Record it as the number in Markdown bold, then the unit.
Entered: **2.5** A
